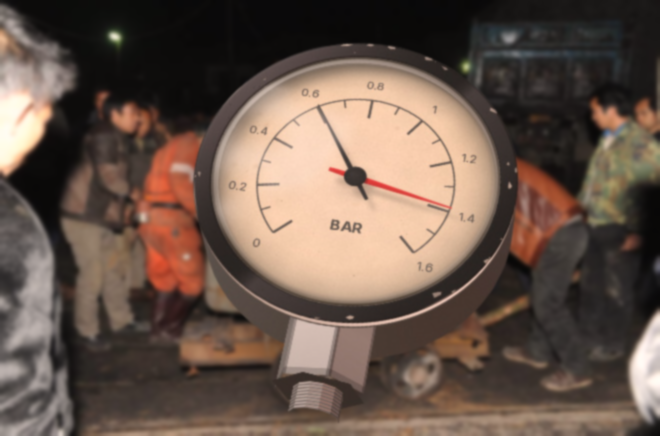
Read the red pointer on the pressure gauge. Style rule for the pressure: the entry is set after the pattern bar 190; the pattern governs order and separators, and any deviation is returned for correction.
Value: bar 1.4
